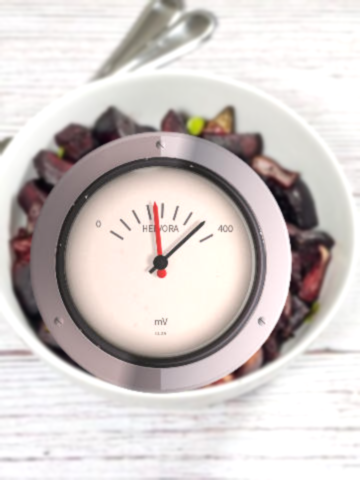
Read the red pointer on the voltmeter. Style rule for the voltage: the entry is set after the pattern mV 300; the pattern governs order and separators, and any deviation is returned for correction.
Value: mV 175
